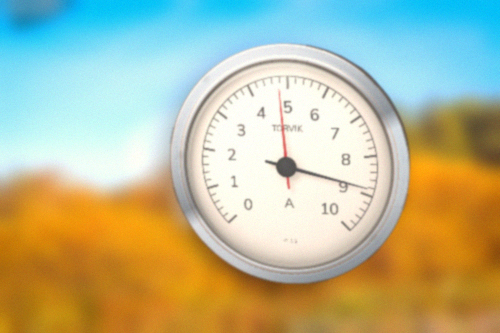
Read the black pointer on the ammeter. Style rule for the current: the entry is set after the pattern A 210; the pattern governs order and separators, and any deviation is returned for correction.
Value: A 8.8
